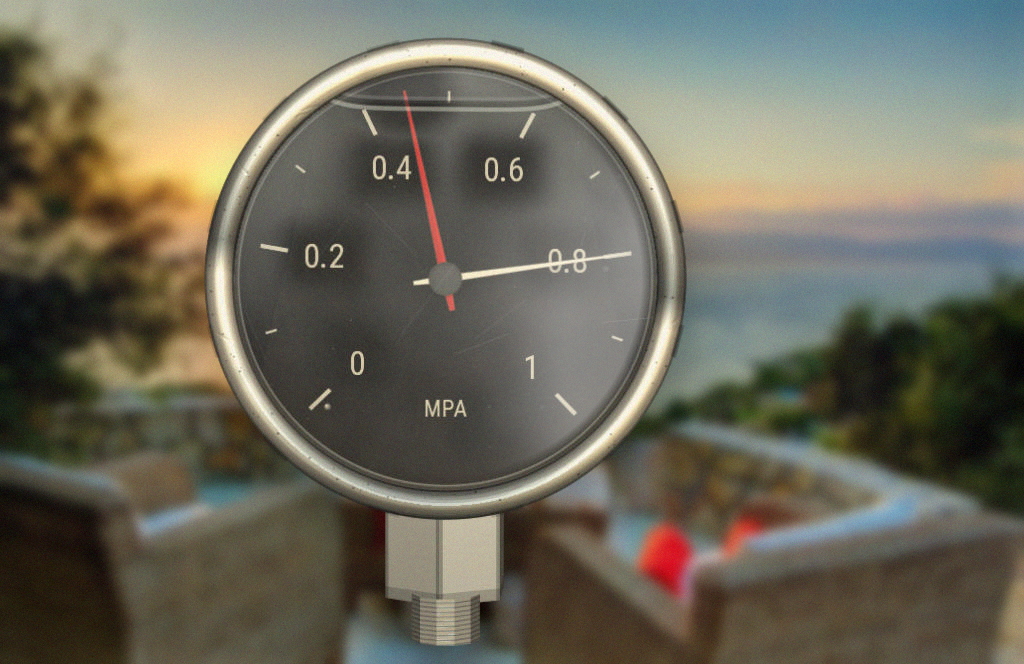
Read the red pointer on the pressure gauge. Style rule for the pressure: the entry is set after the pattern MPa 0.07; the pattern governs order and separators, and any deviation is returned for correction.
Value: MPa 0.45
